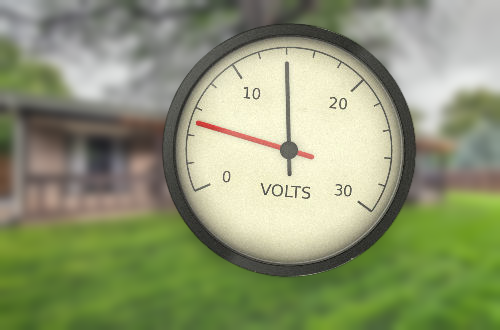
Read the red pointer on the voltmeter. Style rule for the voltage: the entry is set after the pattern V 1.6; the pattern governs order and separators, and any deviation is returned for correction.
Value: V 5
